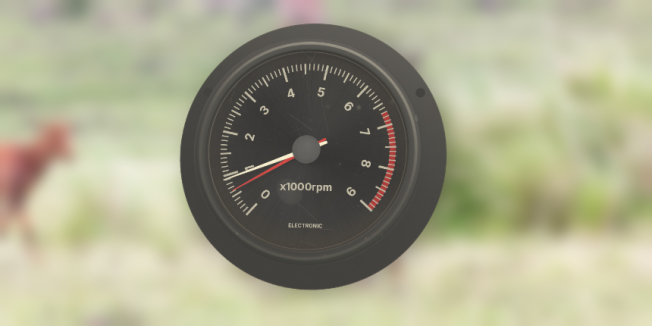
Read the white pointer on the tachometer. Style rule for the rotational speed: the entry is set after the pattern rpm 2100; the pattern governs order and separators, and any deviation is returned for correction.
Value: rpm 900
